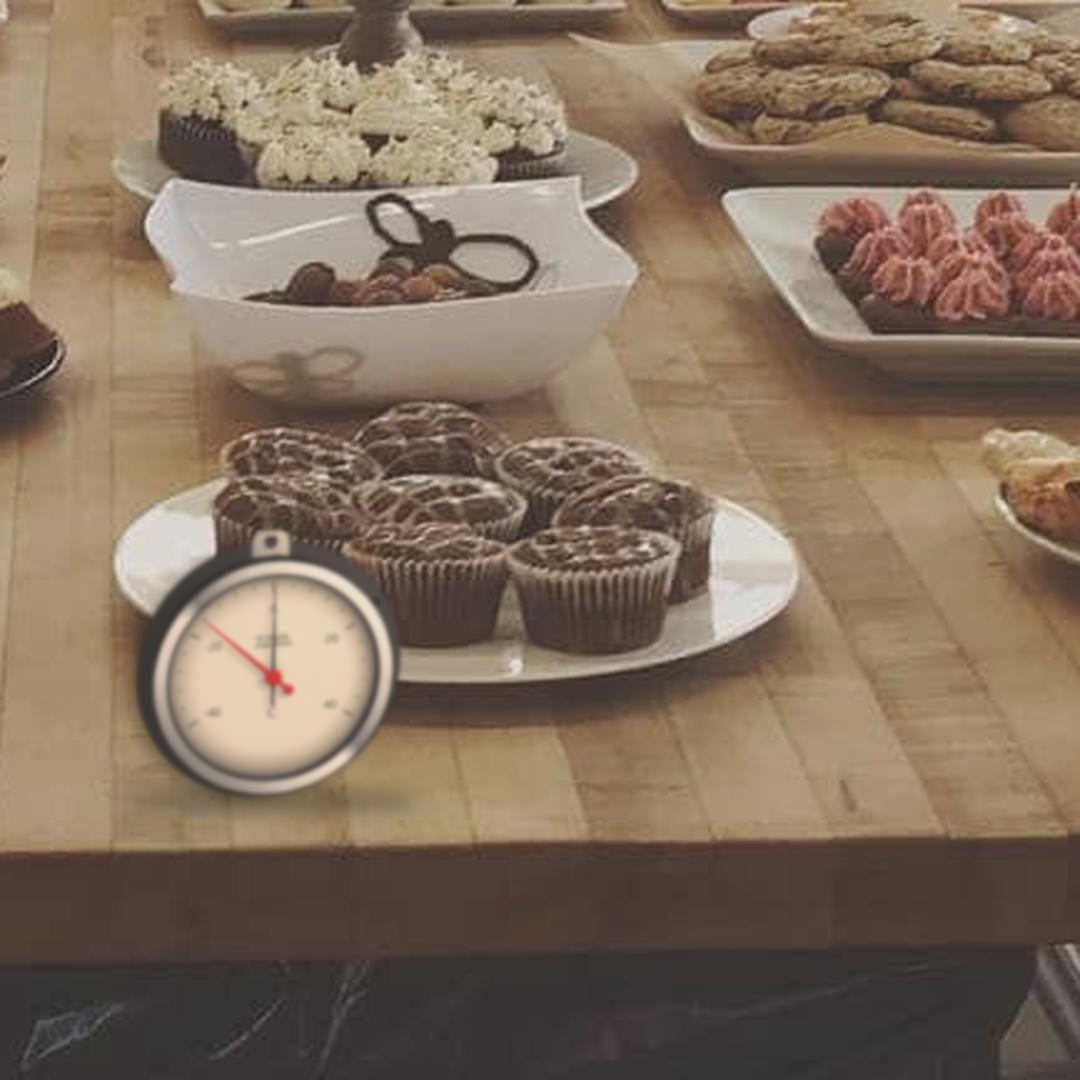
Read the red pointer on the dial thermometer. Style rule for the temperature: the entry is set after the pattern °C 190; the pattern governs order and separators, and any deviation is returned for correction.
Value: °C -16
